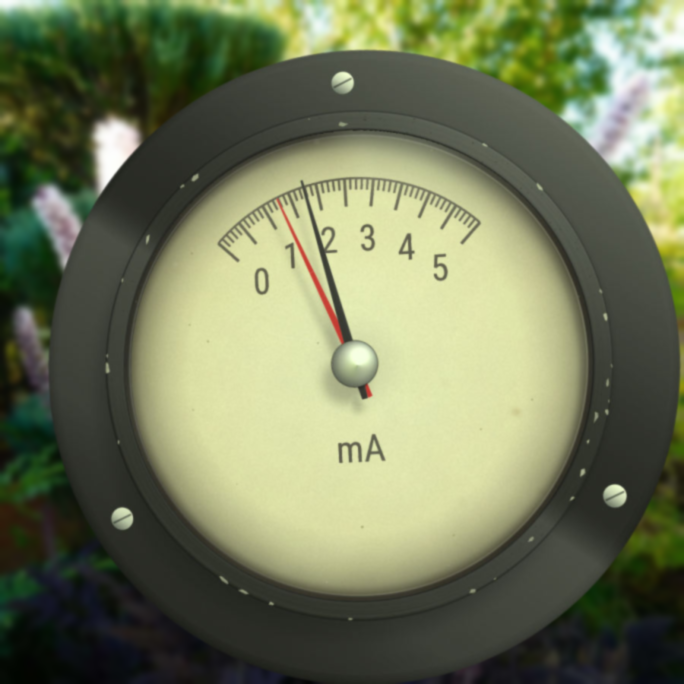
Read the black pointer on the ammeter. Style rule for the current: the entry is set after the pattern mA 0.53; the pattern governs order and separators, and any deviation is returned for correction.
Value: mA 1.8
